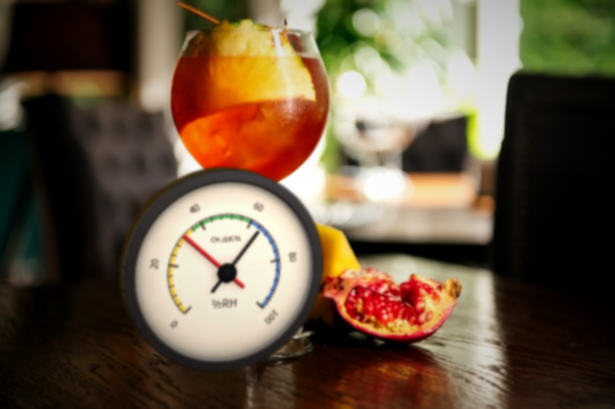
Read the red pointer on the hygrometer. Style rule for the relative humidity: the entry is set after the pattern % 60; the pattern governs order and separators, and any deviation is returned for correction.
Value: % 32
